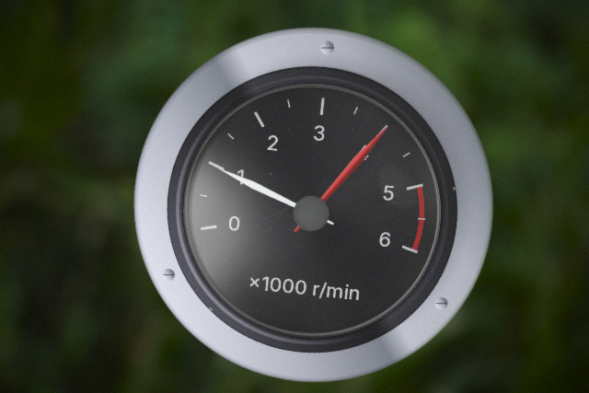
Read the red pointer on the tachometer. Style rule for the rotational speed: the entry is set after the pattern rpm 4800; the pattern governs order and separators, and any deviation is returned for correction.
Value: rpm 4000
